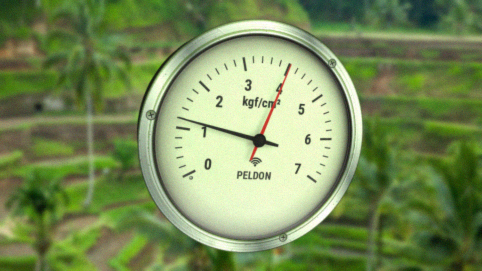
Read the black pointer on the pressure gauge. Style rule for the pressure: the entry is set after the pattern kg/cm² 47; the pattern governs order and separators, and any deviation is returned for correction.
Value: kg/cm² 1.2
